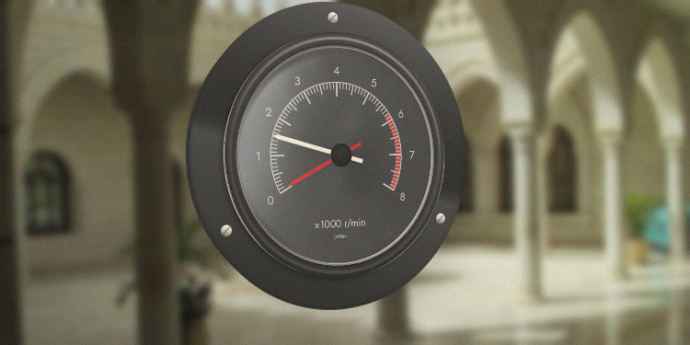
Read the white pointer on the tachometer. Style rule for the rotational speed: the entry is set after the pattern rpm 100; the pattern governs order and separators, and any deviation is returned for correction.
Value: rpm 1500
